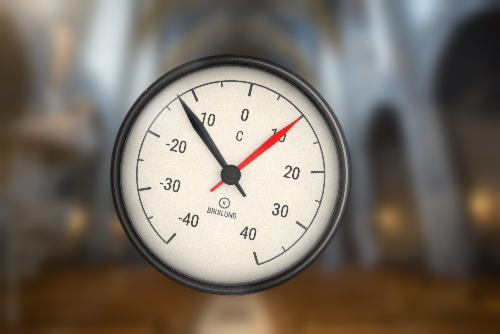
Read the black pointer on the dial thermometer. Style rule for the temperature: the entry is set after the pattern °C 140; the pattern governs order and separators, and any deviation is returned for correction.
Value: °C -12.5
